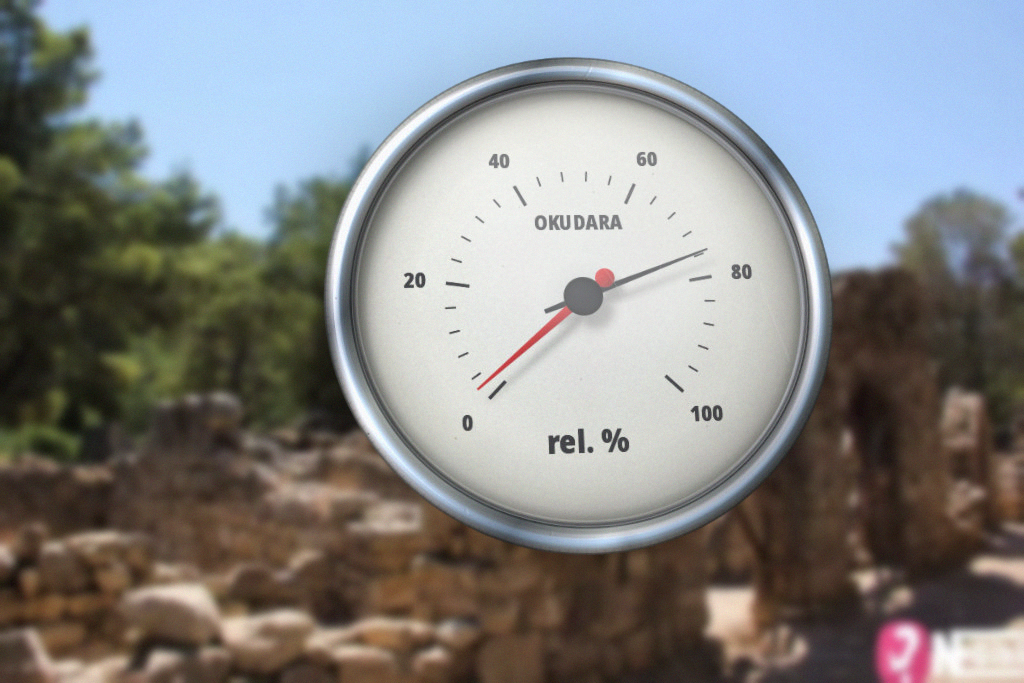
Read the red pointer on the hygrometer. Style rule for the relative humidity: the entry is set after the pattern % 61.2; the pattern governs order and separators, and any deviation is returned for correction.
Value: % 2
